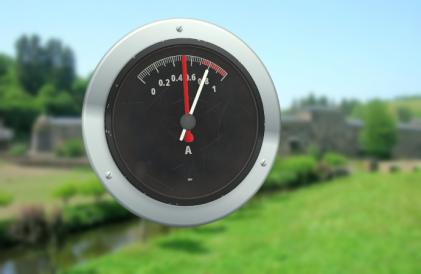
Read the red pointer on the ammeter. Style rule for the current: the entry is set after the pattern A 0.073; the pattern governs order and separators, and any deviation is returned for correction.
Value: A 0.5
